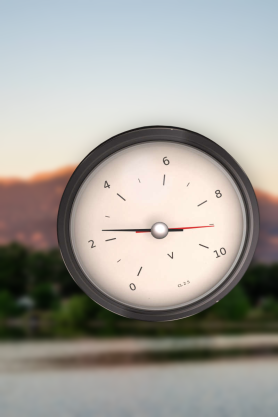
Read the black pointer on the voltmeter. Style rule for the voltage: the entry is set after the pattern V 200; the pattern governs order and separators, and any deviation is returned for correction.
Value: V 2.5
